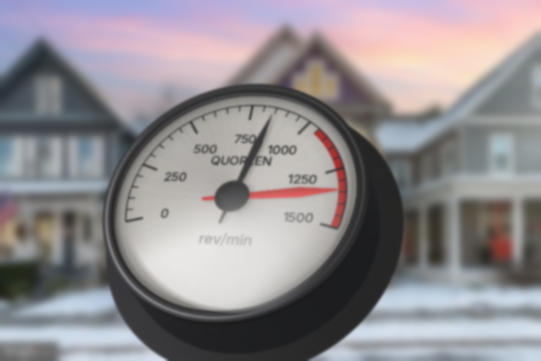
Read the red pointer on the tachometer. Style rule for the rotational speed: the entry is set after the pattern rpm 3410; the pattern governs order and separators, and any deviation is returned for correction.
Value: rpm 1350
